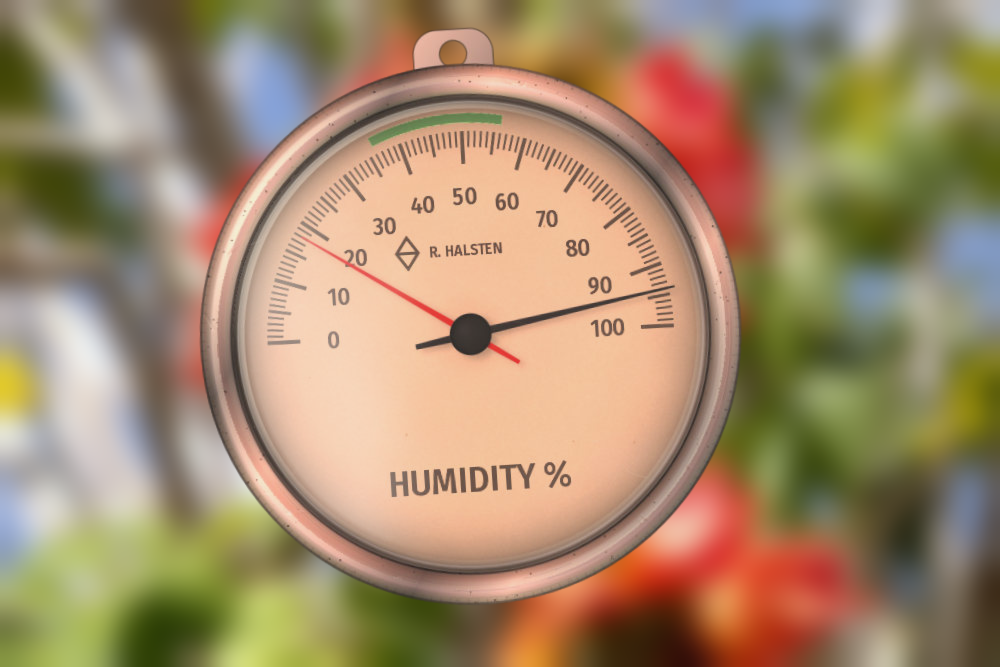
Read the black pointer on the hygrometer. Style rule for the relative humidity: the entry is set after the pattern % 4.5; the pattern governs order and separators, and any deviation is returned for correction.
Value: % 94
